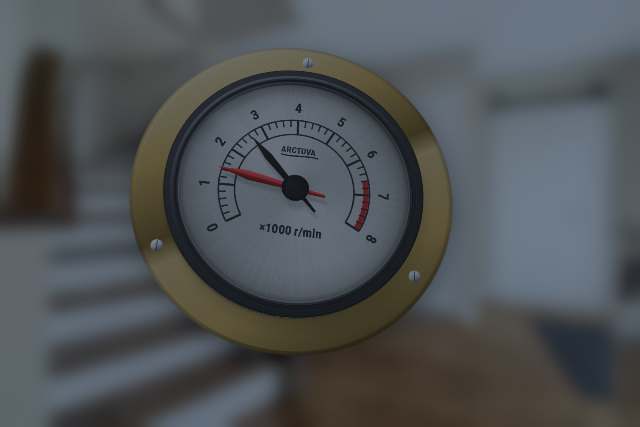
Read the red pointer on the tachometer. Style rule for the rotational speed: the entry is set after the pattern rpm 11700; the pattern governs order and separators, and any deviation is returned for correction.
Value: rpm 1400
